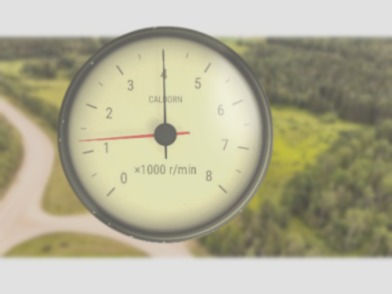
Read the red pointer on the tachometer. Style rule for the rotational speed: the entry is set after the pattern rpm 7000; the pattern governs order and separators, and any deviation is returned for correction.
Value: rpm 1250
